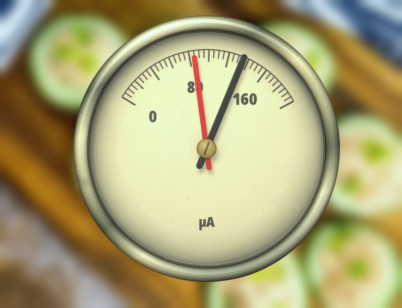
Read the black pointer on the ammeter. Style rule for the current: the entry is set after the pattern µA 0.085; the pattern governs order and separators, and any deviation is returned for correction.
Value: µA 135
